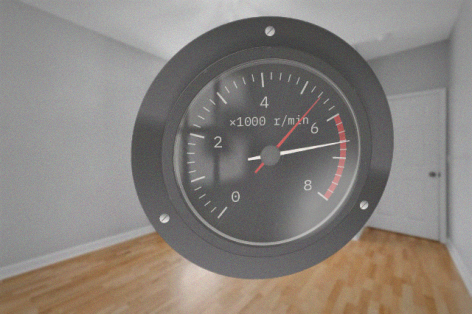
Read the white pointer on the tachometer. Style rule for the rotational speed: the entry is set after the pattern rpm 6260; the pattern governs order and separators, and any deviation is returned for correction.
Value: rpm 6600
